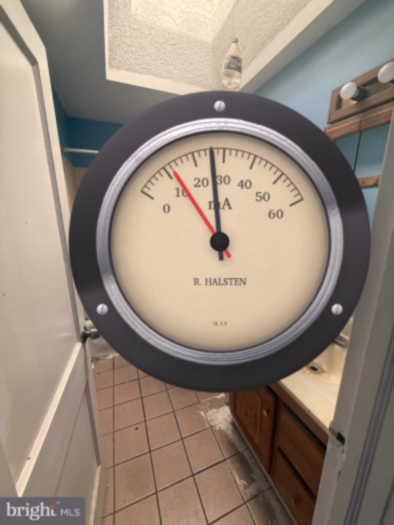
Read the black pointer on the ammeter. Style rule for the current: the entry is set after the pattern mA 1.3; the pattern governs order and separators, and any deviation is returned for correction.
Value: mA 26
